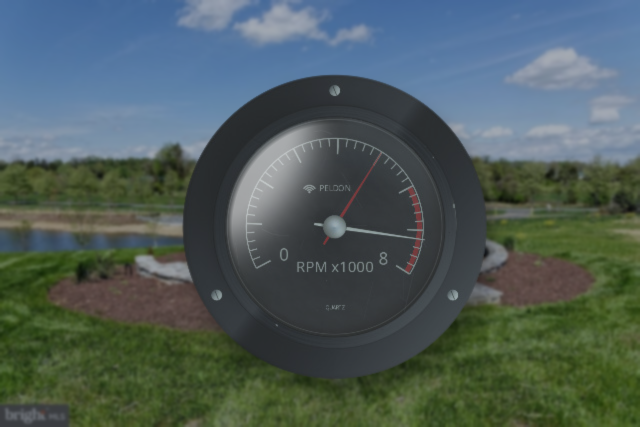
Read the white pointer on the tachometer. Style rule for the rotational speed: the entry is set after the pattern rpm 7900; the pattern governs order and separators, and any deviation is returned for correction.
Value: rpm 7200
